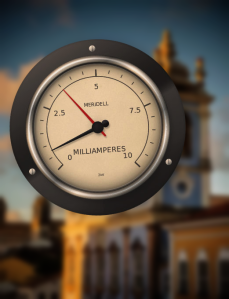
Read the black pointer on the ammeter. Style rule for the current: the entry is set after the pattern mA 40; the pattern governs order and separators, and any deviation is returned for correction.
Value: mA 0.75
